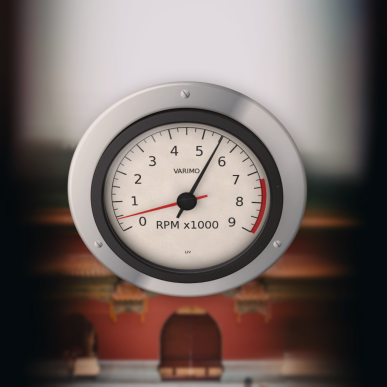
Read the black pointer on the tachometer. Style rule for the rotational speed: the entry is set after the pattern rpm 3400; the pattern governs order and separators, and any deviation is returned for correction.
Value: rpm 5500
